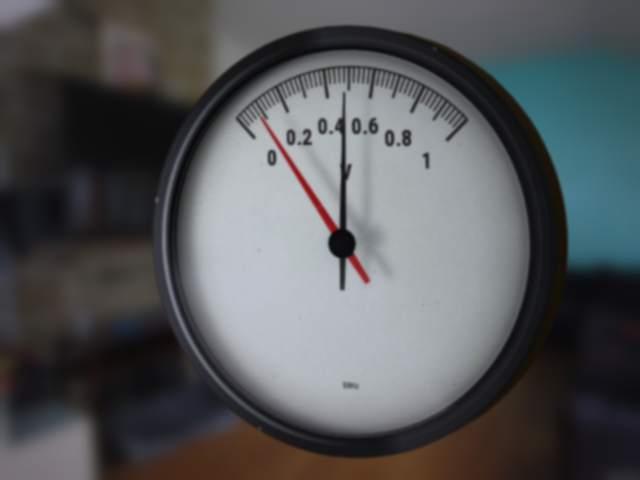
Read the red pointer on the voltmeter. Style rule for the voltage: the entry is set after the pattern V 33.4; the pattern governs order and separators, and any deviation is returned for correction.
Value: V 0.1
